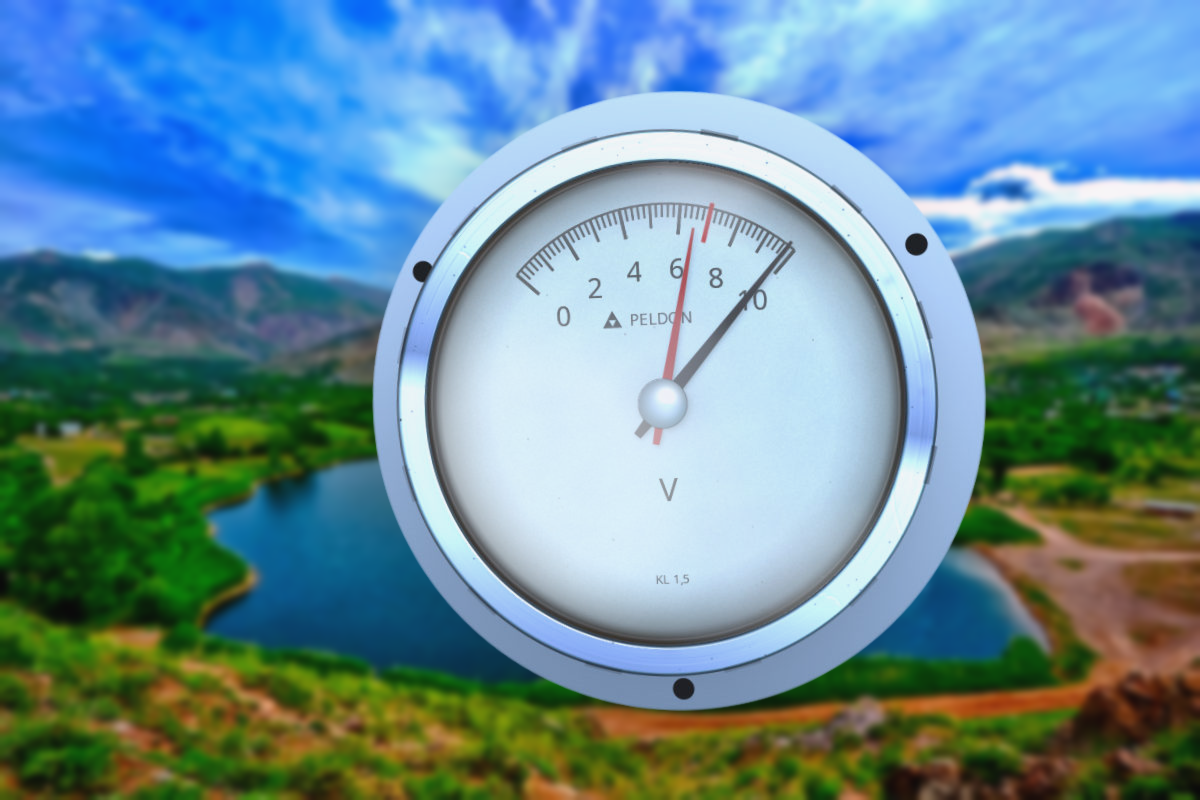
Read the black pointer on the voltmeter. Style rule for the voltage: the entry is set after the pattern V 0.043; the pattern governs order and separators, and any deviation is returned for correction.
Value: V 9.8
